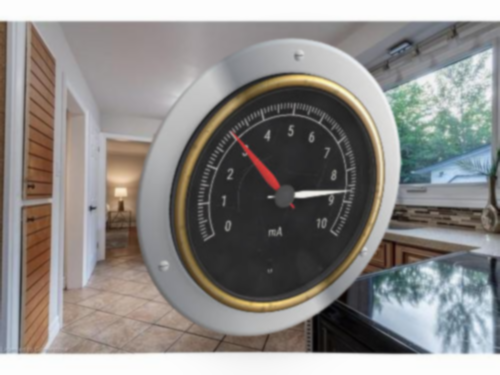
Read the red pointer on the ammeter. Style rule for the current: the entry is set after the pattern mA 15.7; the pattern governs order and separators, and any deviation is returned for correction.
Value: mA 3
